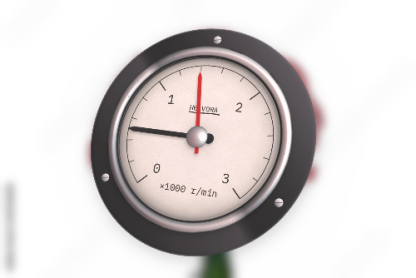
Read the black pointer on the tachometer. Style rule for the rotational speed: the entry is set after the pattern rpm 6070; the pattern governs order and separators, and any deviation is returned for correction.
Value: rpm 500
